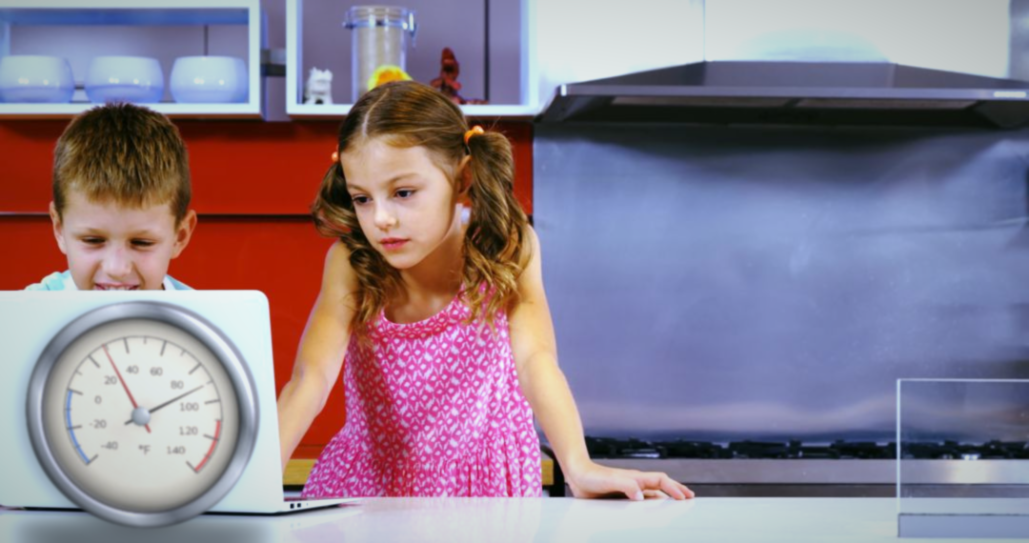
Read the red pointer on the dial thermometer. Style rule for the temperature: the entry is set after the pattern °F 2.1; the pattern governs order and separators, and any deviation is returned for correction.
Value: °F 30
